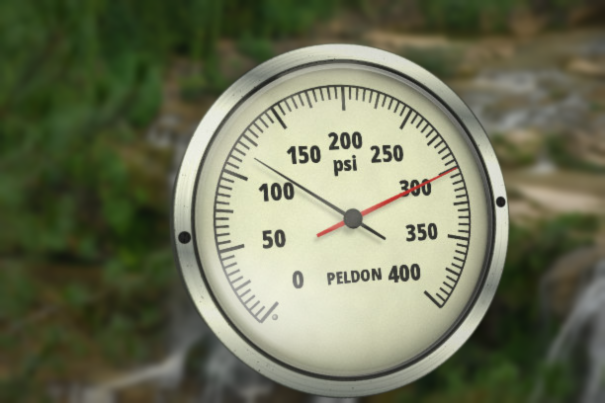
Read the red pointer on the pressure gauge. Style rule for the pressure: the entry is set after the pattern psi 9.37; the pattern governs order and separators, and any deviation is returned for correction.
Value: psi 300
